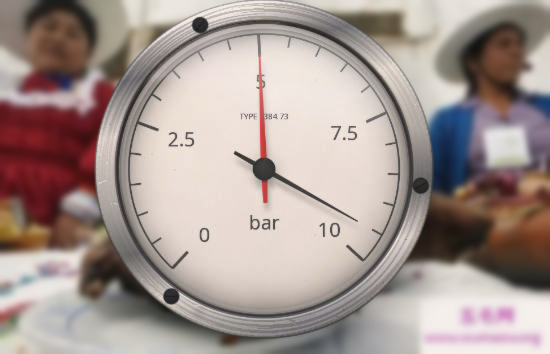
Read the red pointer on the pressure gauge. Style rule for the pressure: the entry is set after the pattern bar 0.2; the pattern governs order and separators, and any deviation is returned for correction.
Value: bar 5
